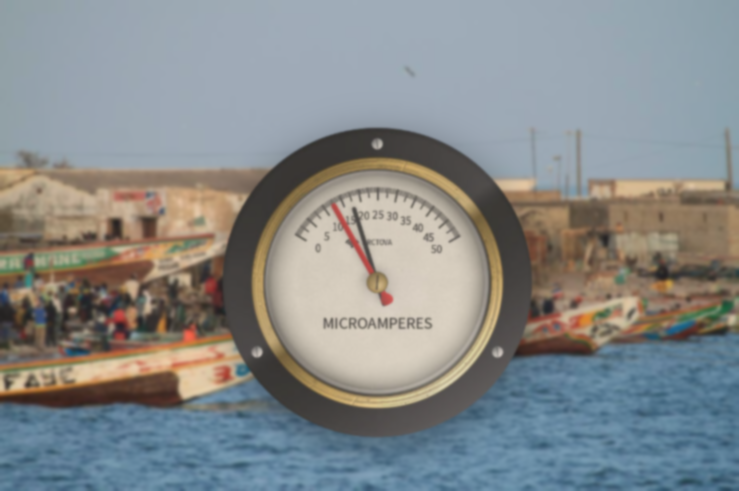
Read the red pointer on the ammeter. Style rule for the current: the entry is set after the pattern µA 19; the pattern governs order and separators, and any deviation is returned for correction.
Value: µA 12.5
